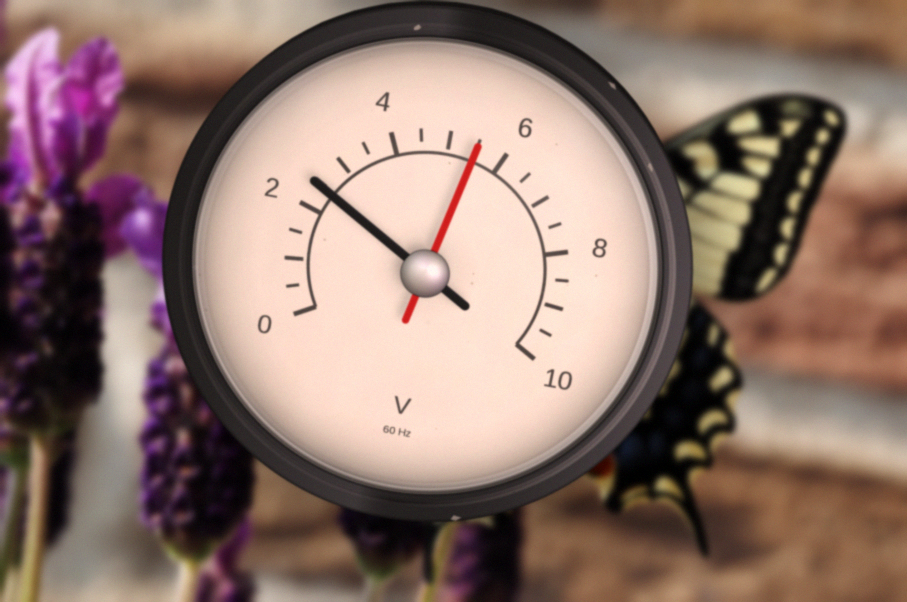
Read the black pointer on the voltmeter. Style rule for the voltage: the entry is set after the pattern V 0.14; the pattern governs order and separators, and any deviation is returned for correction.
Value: V 2.5
